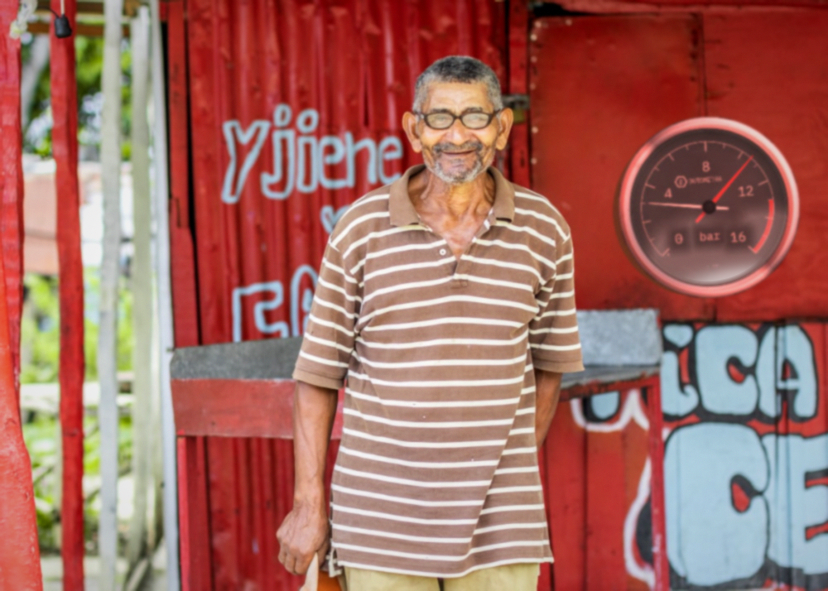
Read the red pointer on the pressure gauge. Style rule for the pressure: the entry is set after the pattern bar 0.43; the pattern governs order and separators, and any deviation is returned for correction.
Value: bar 10.5
